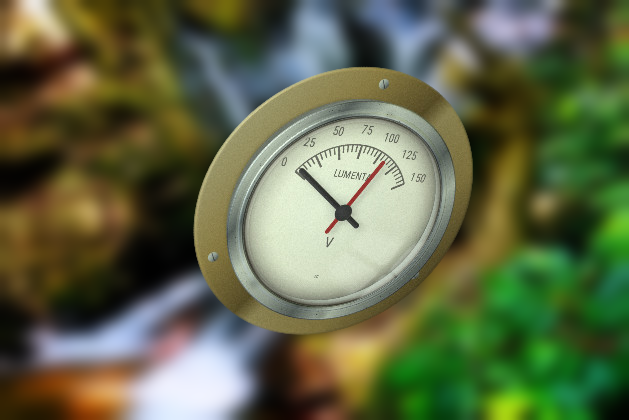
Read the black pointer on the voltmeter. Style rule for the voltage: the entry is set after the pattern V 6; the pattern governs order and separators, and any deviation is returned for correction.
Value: V 5
